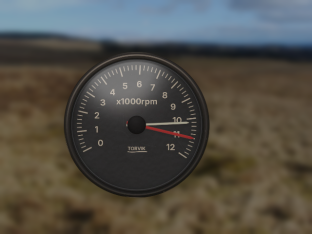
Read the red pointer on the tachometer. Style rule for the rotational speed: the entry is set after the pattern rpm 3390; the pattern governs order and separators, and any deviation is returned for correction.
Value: rpm 11000
